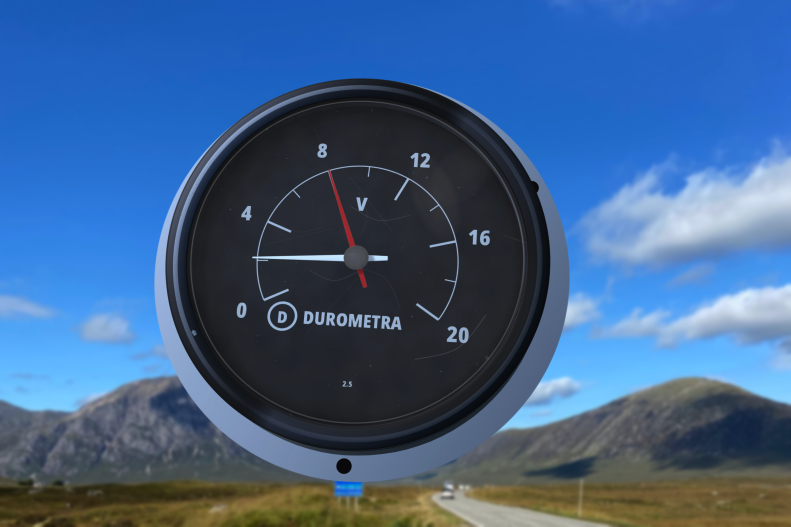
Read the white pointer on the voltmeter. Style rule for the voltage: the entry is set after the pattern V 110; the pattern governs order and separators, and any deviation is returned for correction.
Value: V 2
